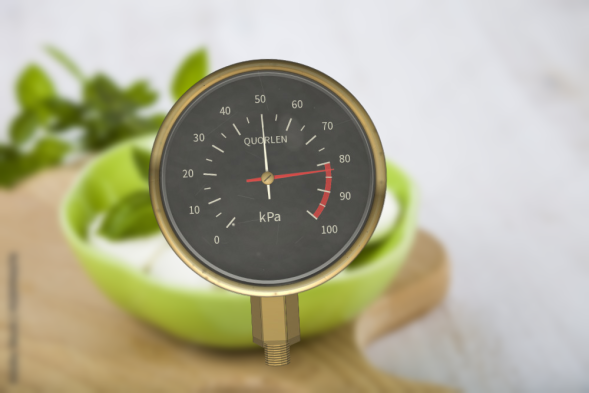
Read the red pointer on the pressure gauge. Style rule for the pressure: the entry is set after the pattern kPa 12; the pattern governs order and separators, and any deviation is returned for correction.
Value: kPa 82.5
